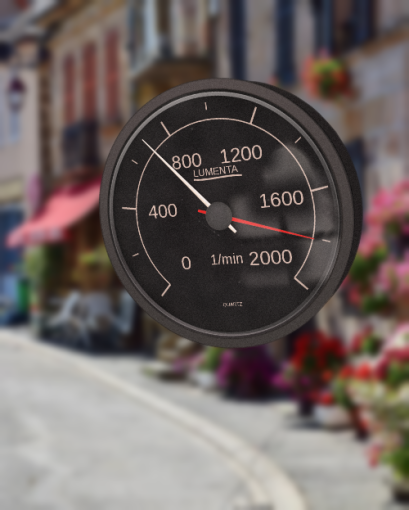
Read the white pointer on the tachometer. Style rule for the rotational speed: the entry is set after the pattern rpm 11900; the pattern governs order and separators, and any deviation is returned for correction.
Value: rpm 700
